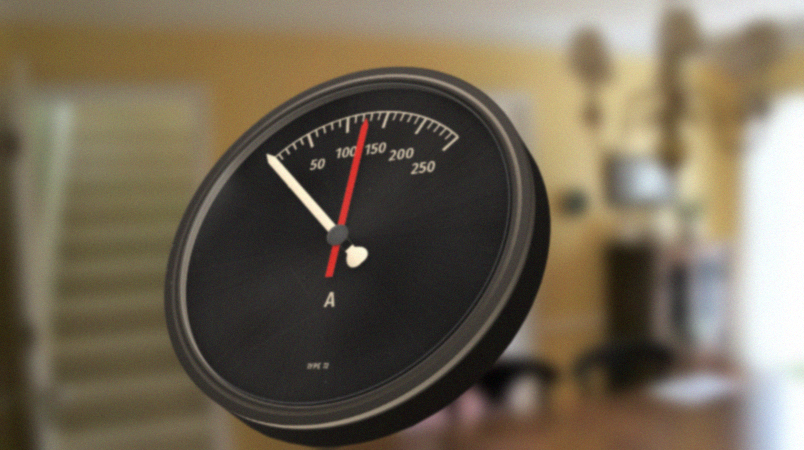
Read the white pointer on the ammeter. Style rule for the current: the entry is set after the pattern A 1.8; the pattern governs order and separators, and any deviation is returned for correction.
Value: A 0
